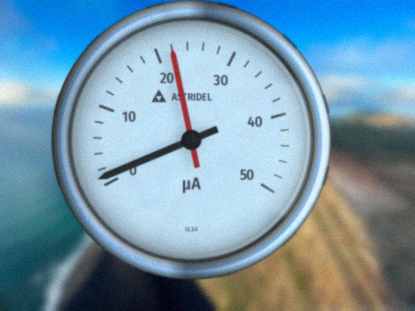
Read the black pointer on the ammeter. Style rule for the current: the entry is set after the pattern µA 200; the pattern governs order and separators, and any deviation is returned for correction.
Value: µA 1
